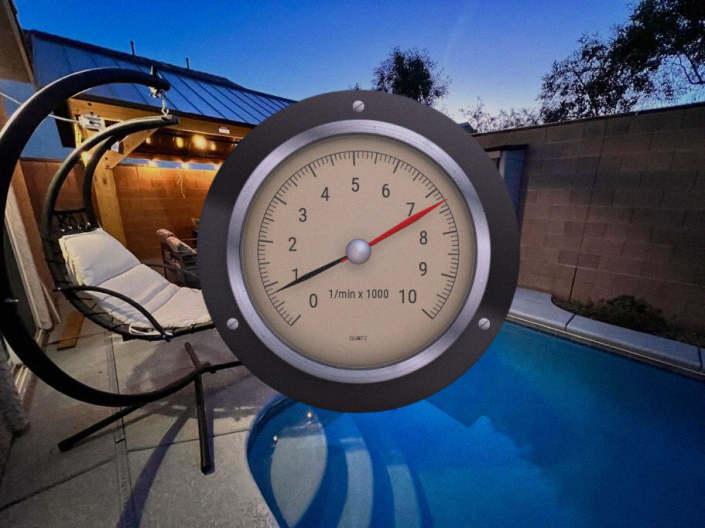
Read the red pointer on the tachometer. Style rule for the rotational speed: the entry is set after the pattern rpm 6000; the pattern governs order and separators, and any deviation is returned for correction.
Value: rpm 7300
